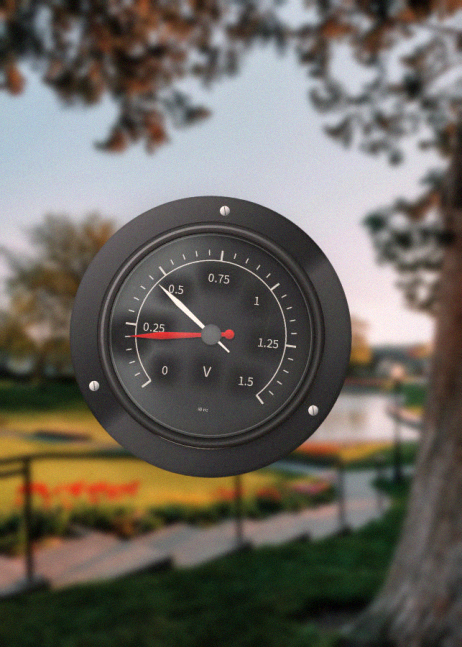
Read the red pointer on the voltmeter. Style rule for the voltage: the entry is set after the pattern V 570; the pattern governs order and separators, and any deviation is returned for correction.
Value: V 0.2
